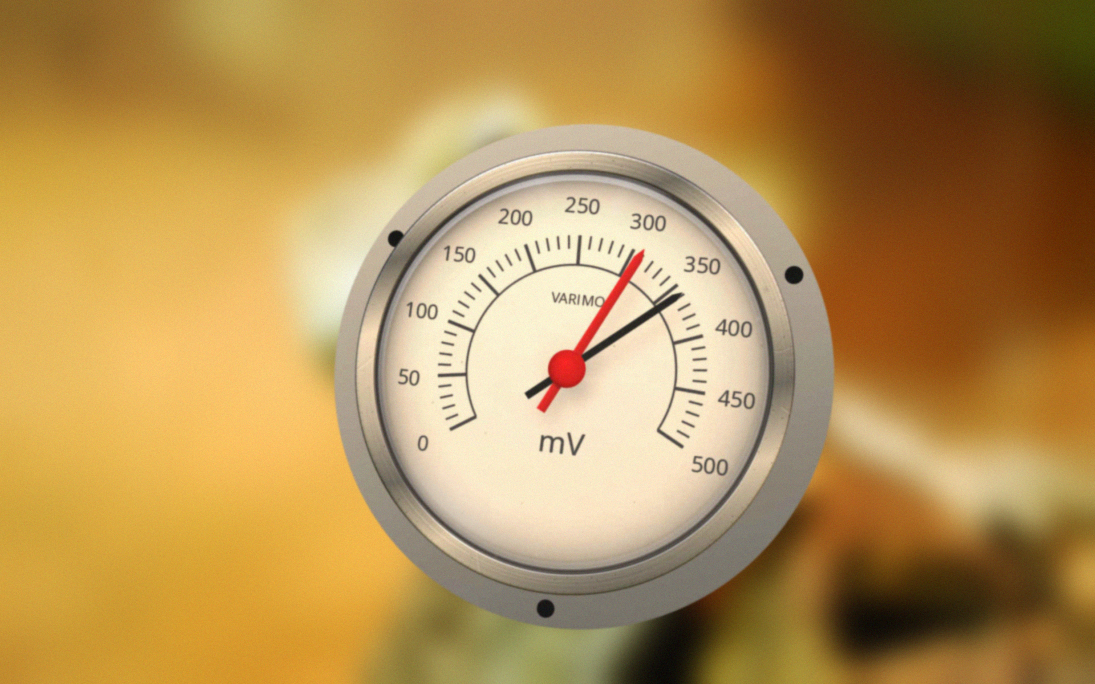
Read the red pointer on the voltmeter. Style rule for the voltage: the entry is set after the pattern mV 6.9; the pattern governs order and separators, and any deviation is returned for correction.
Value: mV 310
